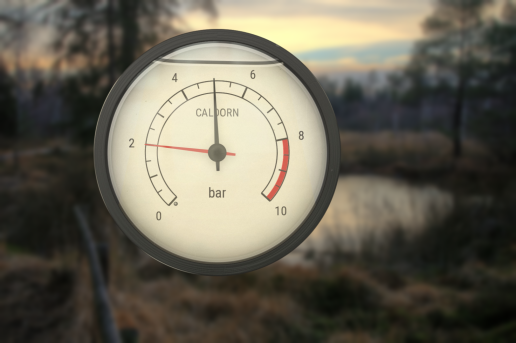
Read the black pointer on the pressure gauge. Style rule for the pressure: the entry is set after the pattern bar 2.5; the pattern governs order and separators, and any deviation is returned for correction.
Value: bar 5
